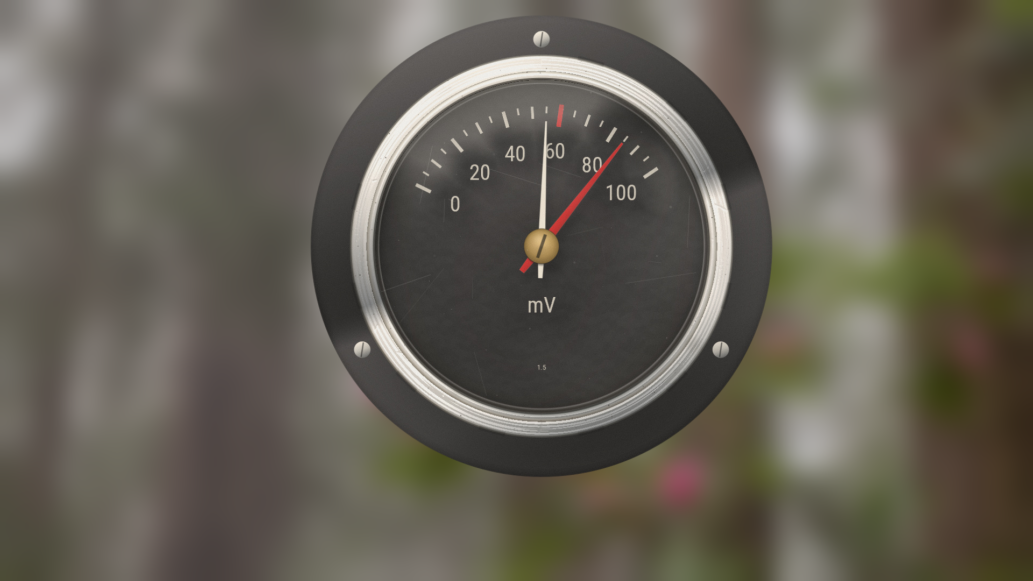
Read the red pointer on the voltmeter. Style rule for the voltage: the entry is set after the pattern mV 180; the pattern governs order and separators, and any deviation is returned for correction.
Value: mV 85
